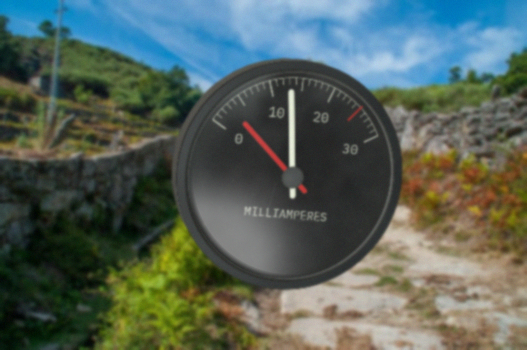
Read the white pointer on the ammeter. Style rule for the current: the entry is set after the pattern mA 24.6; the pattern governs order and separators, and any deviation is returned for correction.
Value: mA 13
